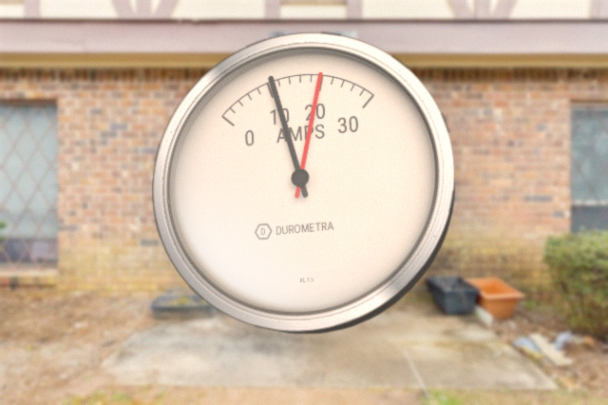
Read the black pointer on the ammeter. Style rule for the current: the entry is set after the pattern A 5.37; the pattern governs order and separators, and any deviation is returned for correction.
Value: A 11
